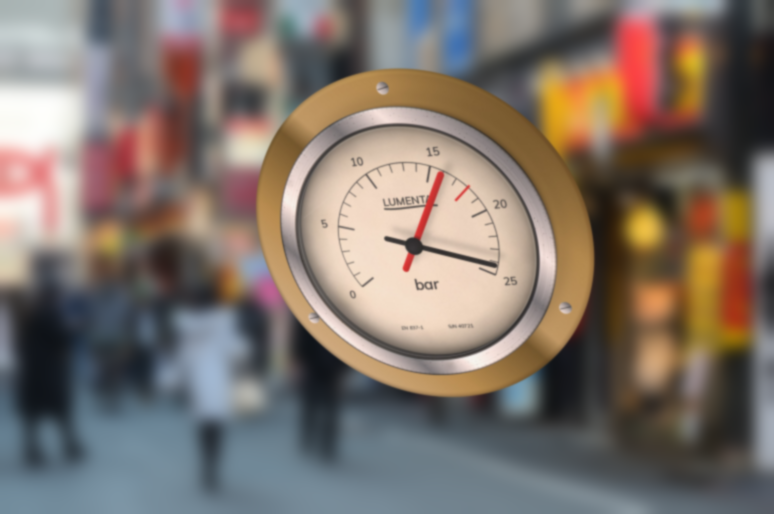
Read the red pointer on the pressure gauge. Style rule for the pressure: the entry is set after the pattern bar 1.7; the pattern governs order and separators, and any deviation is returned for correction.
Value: bar 16
